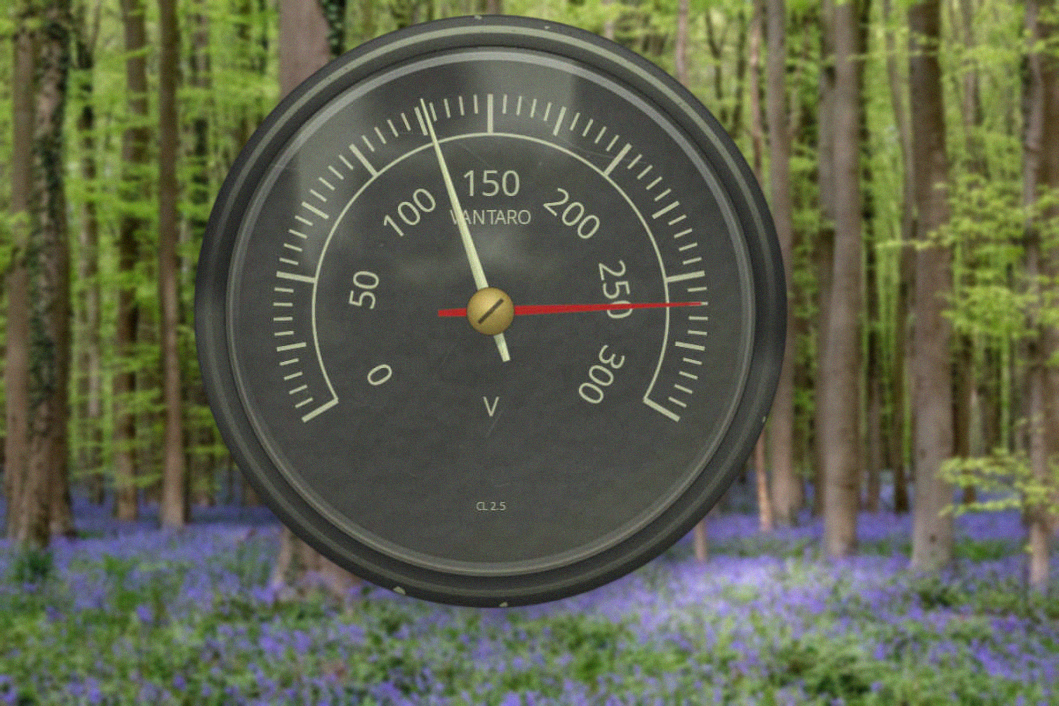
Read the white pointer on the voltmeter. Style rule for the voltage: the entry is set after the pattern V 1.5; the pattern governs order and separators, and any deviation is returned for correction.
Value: V 127.5
